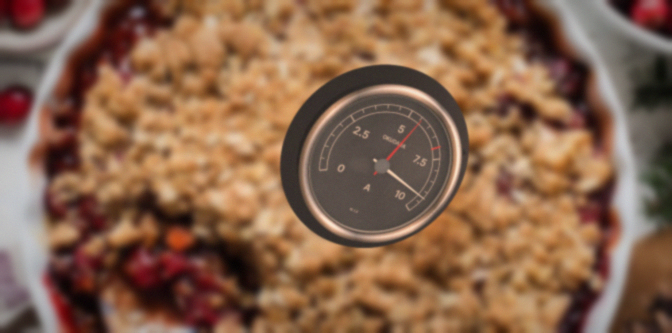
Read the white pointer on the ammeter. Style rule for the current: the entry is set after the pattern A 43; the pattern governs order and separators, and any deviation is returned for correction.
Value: A 9.25
